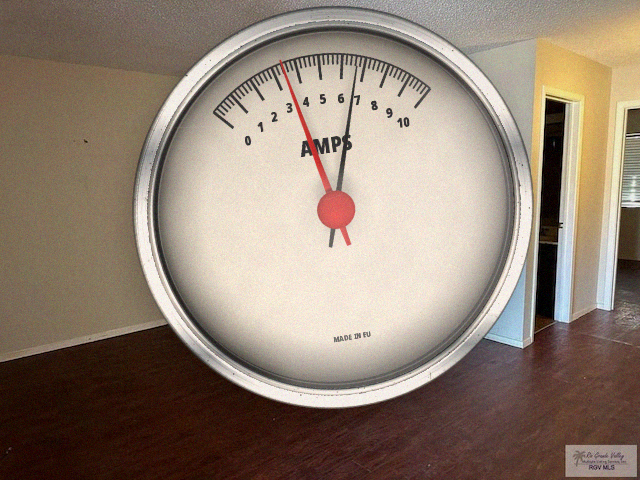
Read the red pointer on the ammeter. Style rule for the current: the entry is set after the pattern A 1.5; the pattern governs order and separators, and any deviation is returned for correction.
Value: A 3.4
